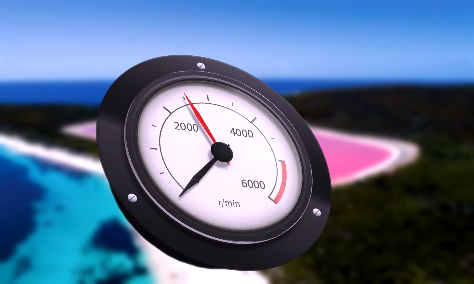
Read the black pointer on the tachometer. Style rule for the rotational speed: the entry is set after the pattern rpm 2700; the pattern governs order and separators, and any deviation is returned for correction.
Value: rpm 0
